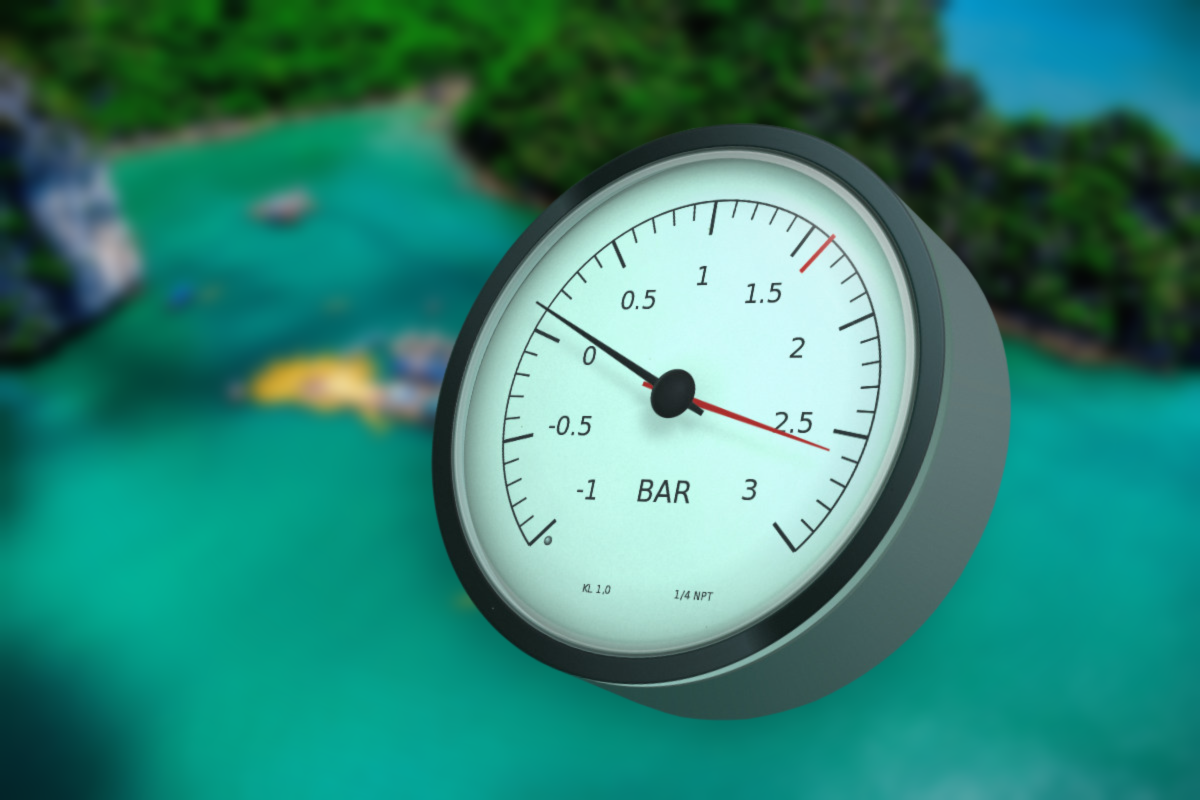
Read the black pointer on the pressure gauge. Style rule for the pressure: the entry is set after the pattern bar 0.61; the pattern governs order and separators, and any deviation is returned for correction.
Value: bar 0.1
